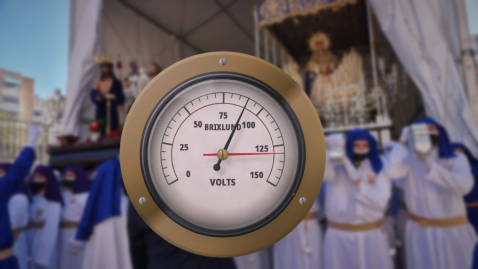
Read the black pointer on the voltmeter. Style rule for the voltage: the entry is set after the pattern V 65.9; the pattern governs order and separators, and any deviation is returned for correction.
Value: V 90
